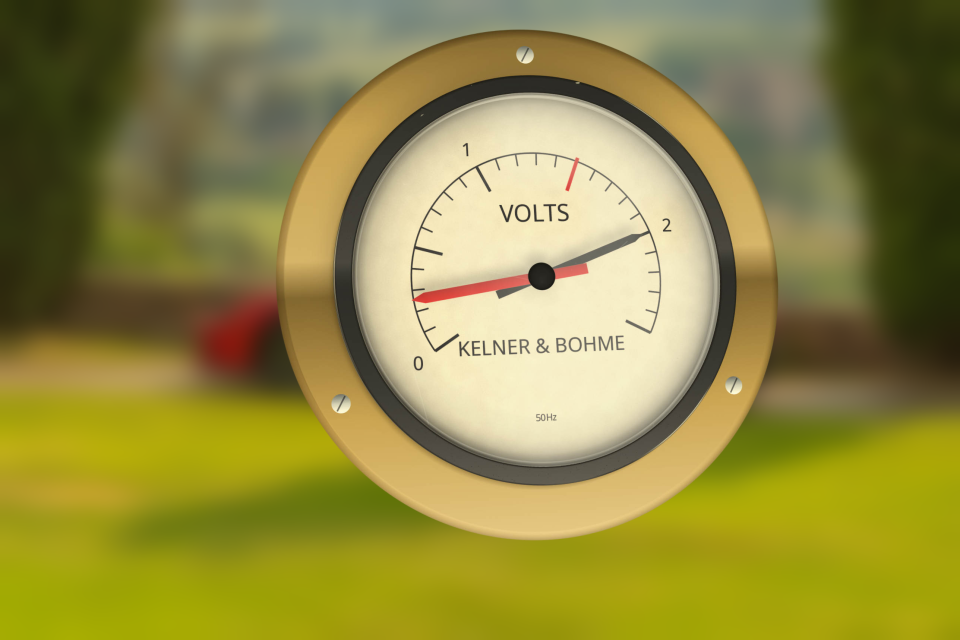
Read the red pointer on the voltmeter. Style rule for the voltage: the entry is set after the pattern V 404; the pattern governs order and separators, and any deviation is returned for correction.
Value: V 0.25
